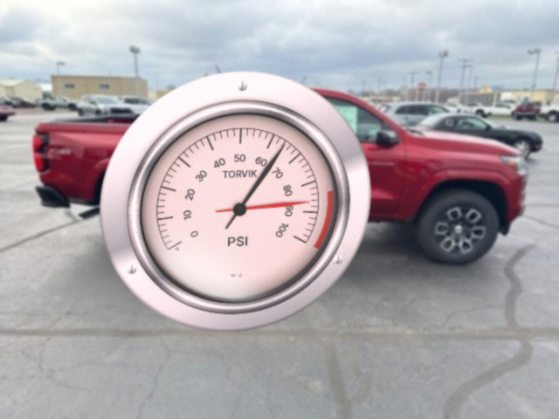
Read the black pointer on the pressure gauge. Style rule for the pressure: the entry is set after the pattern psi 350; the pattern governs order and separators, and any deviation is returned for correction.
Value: psi 64
